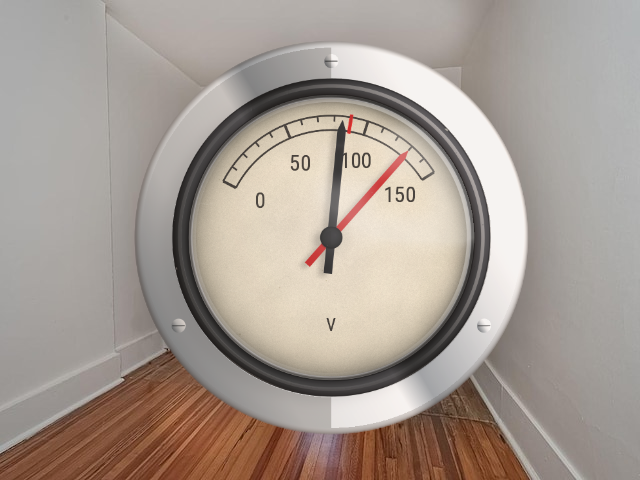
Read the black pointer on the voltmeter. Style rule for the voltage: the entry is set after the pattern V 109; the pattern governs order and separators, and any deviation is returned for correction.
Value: V 85
